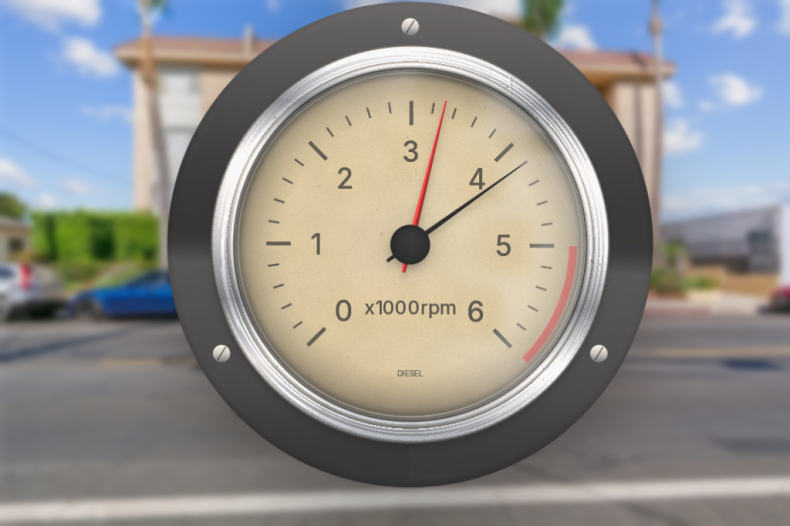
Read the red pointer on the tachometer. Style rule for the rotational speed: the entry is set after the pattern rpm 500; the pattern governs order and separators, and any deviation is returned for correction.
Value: rpm 3300
